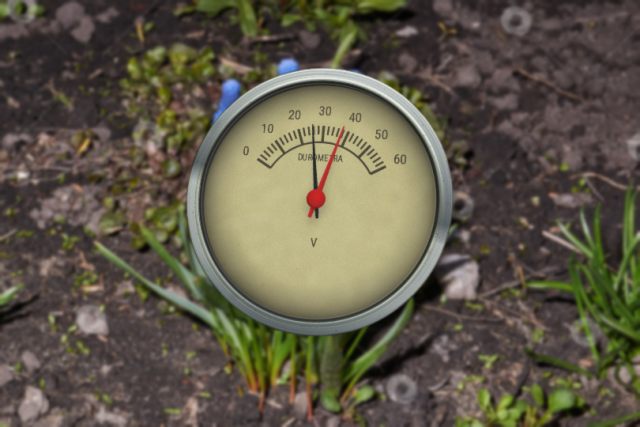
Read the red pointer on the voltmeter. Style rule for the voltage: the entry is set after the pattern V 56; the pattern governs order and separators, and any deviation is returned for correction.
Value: V 38
